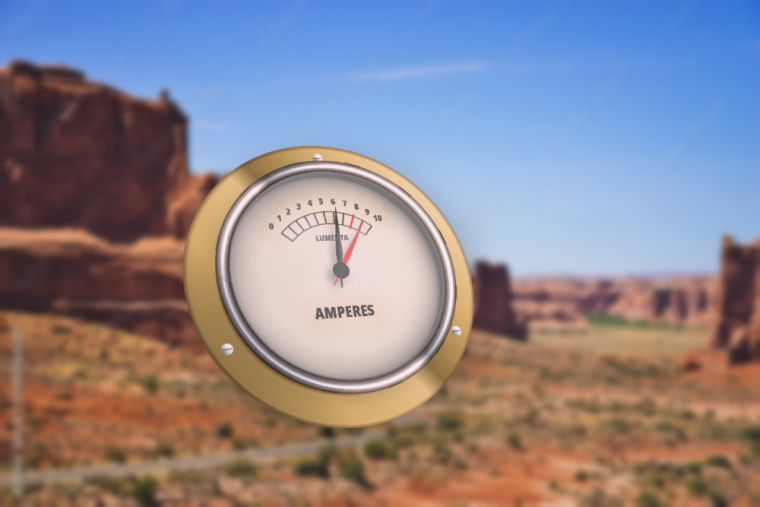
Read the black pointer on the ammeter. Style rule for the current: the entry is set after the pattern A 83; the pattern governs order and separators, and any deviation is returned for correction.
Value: A 6
